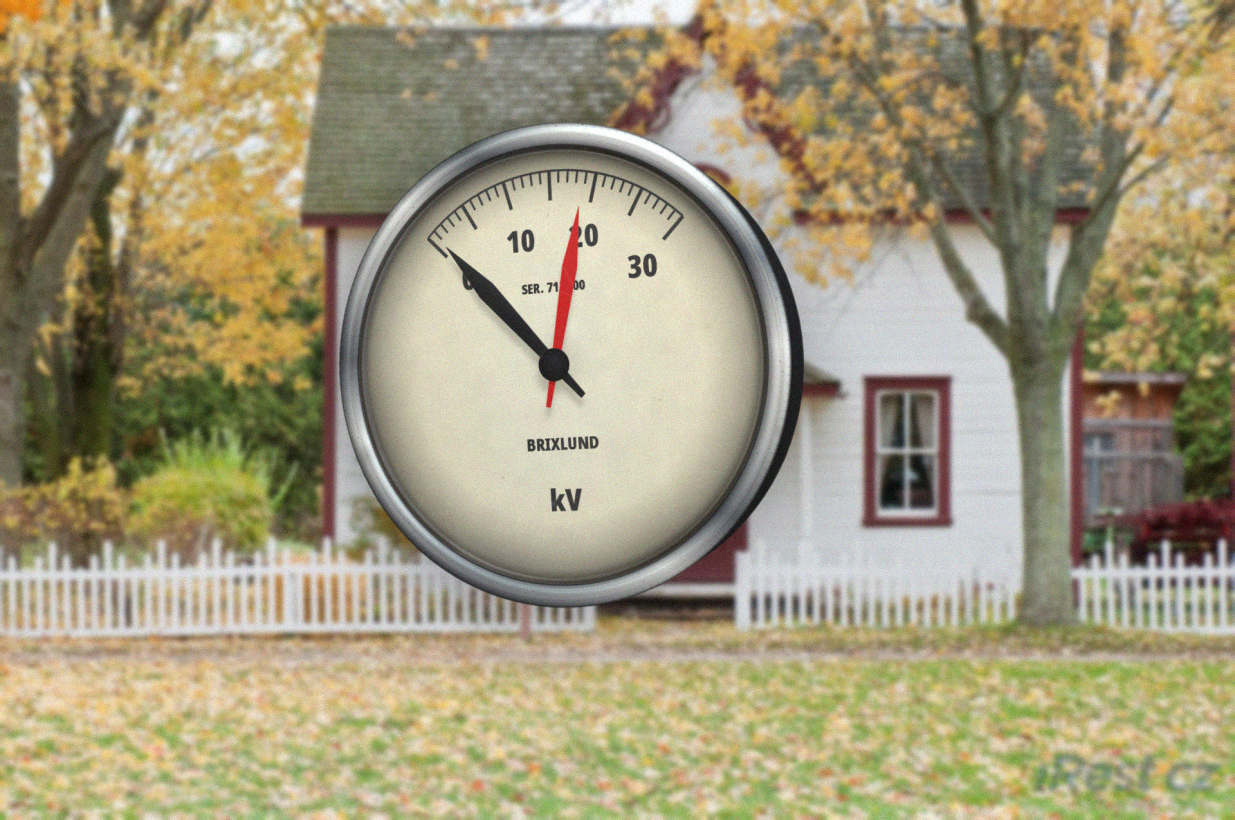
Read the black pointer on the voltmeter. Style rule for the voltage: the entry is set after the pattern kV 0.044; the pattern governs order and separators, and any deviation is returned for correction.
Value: kV 1
